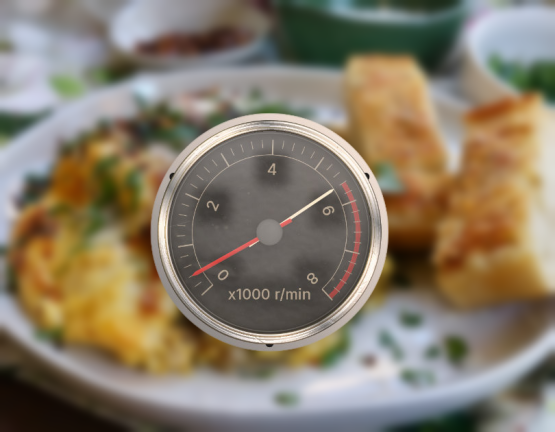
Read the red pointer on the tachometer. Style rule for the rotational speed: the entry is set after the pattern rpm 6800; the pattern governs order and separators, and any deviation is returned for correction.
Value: rpm 400
